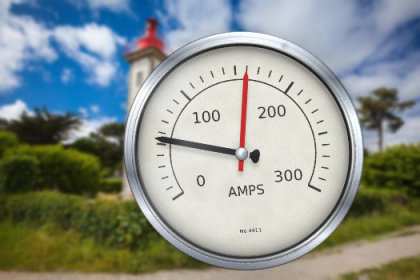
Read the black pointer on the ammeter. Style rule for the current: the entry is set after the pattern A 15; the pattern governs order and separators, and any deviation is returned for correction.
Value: A 55
